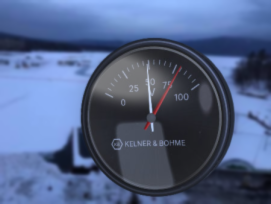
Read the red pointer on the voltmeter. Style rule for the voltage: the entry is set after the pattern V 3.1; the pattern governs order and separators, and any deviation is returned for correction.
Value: V 80
